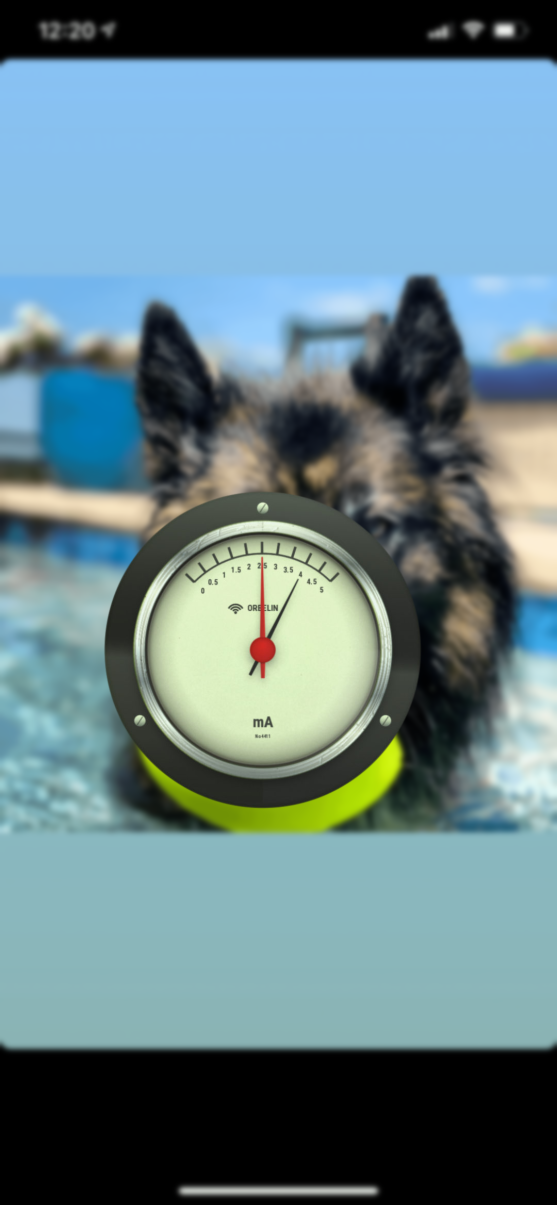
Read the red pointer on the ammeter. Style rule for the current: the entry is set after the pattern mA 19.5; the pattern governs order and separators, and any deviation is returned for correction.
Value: mA 2.5
